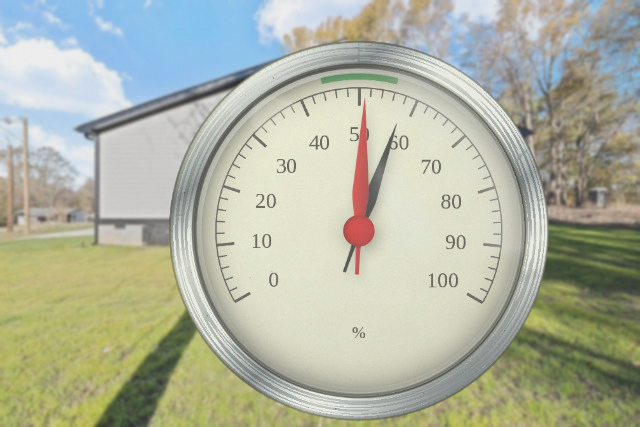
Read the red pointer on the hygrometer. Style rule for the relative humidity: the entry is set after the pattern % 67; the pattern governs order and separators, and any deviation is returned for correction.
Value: % 51
